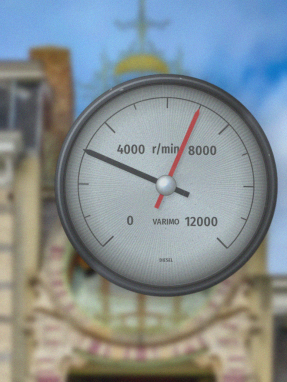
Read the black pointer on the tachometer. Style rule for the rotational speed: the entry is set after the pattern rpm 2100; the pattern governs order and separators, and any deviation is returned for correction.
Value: rpm 3000
